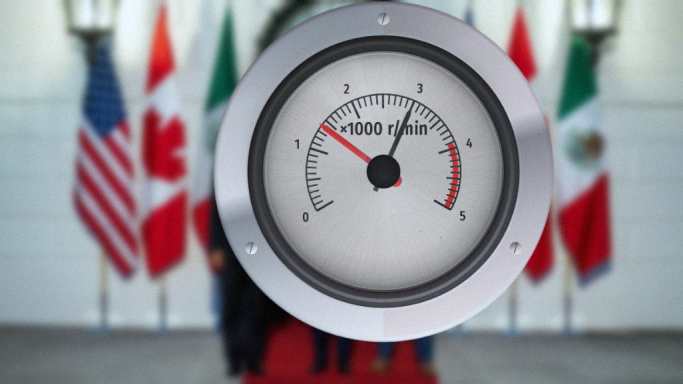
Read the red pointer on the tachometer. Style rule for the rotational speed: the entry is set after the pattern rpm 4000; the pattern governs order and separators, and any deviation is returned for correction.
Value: rpm 1400
